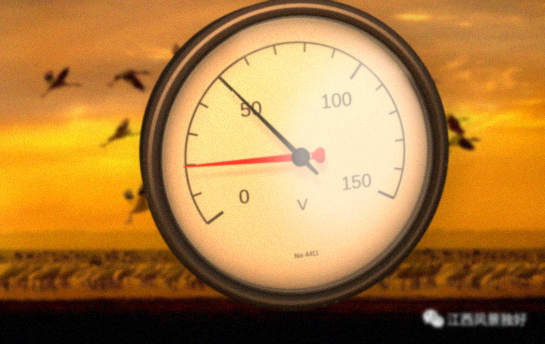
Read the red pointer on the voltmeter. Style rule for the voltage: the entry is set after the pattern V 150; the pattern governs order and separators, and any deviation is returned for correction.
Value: V 20
